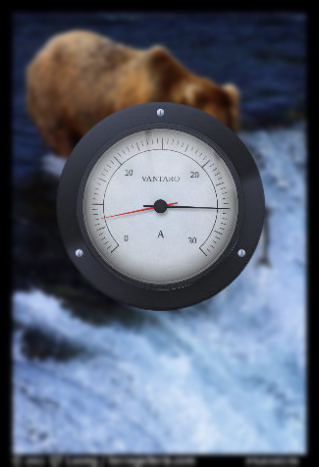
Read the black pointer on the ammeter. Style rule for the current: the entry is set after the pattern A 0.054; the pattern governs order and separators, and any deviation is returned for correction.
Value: A 25
